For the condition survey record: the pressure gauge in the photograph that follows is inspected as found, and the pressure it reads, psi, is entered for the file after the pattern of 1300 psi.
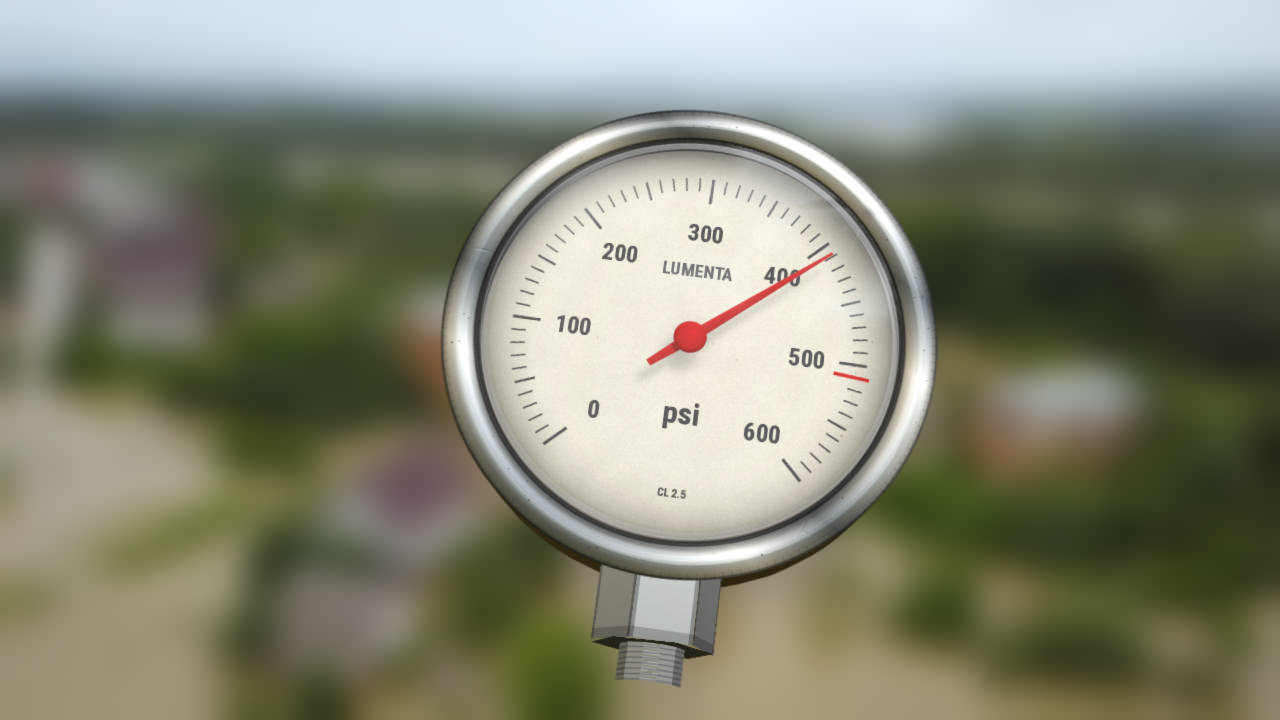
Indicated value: 410 psi
